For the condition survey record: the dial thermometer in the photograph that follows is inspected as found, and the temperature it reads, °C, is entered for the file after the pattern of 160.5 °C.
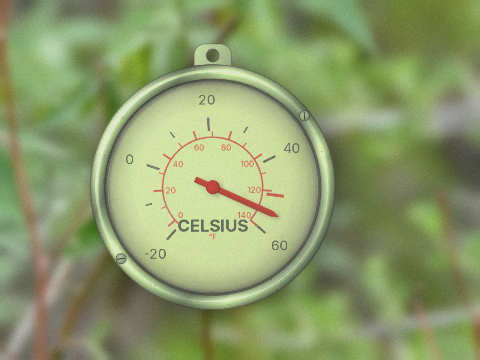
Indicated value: 55 °C
